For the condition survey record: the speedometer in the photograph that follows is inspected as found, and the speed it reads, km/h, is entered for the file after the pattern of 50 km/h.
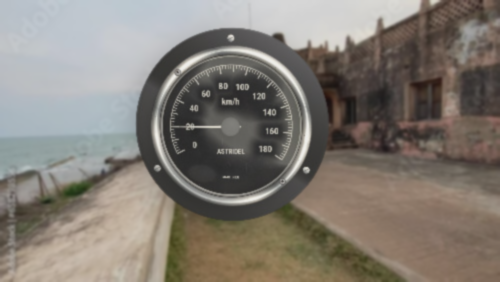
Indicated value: 20 km/h
